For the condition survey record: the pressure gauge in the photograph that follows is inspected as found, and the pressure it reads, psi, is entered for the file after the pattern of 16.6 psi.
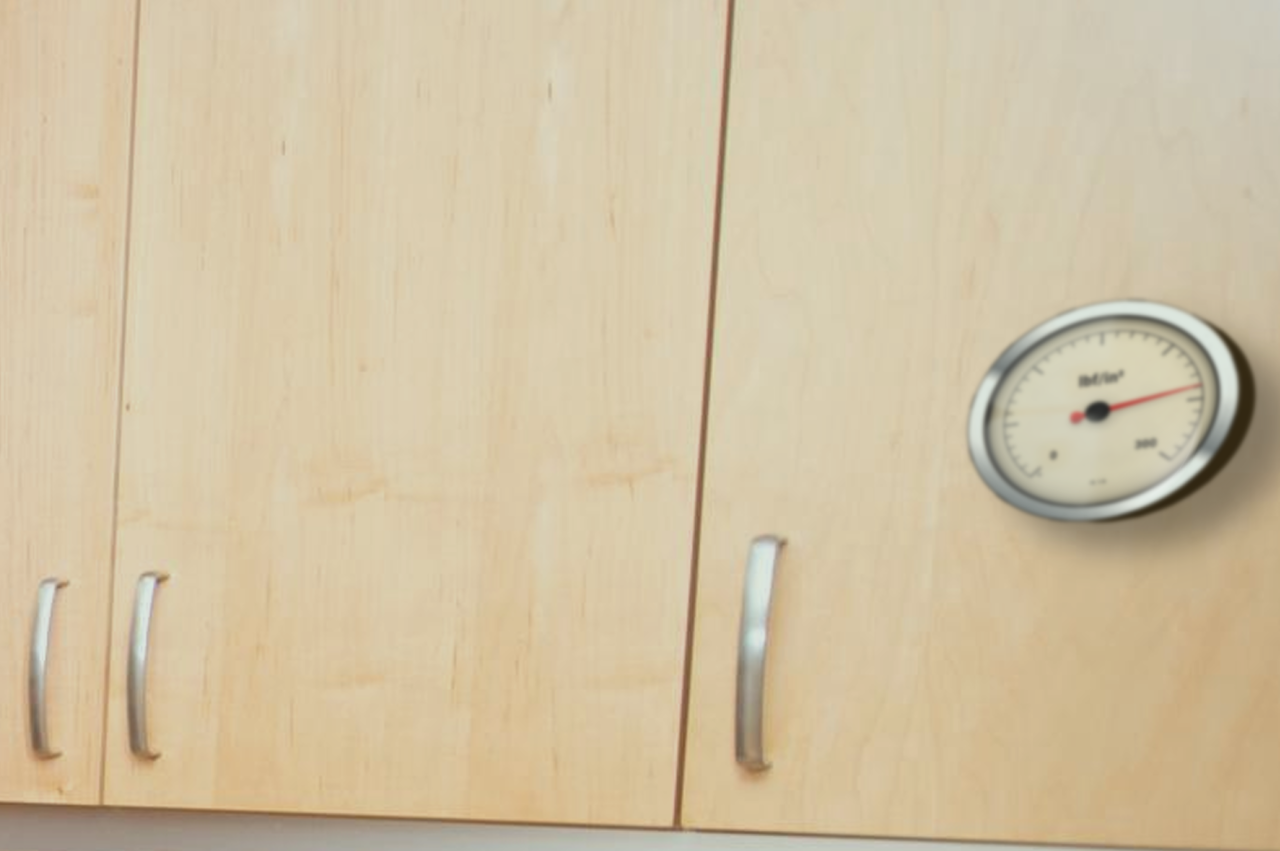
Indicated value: 240 psi
